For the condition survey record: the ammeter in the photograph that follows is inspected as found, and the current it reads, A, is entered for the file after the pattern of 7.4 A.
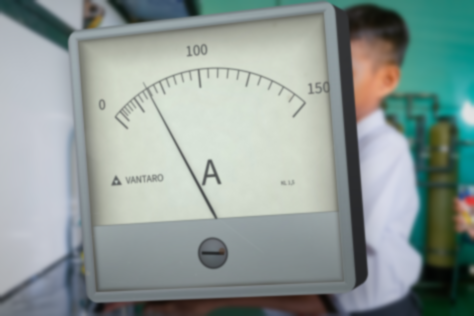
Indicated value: 65 A
